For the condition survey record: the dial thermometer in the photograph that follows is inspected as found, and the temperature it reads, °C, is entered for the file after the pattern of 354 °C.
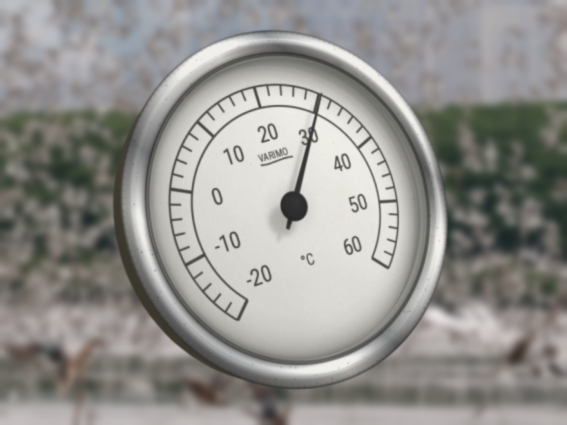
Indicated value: 30 °C
